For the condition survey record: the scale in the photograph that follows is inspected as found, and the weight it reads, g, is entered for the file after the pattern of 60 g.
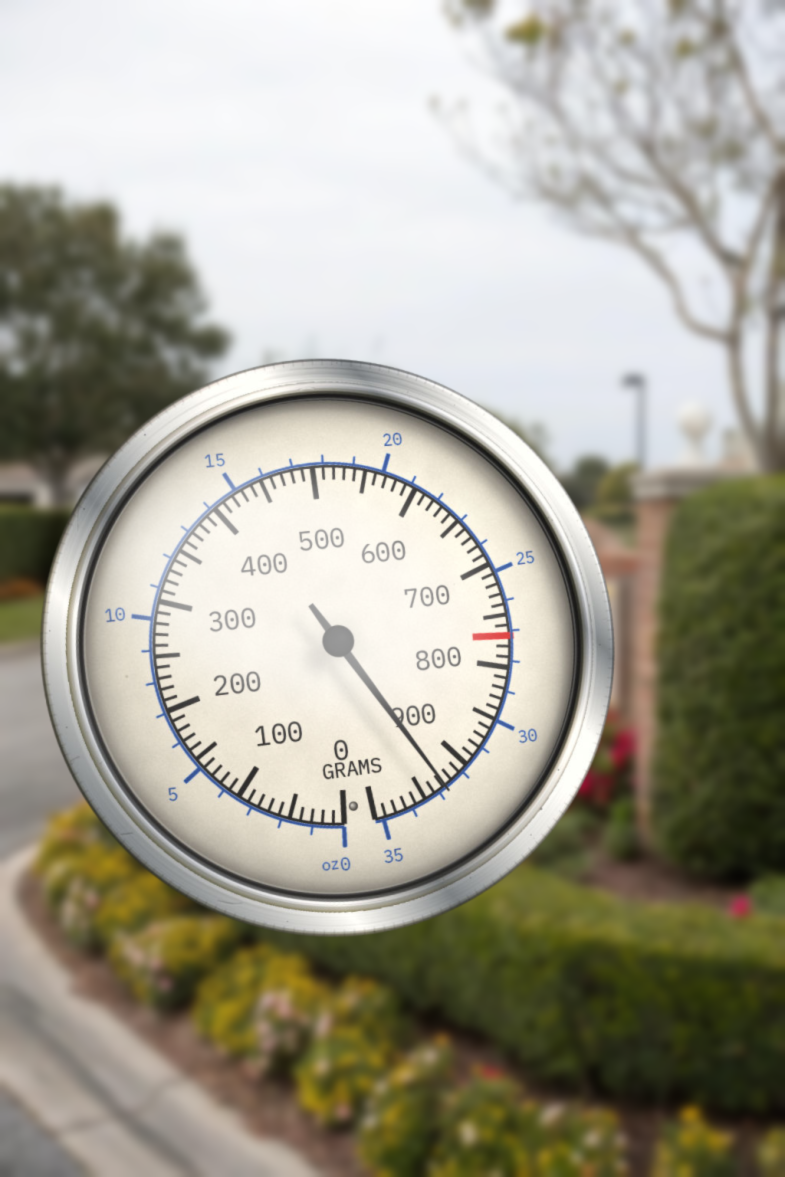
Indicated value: 930 g
